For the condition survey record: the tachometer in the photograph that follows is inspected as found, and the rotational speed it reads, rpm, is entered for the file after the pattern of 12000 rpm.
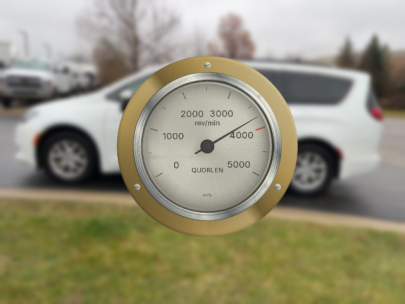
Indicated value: 3750 rpm
